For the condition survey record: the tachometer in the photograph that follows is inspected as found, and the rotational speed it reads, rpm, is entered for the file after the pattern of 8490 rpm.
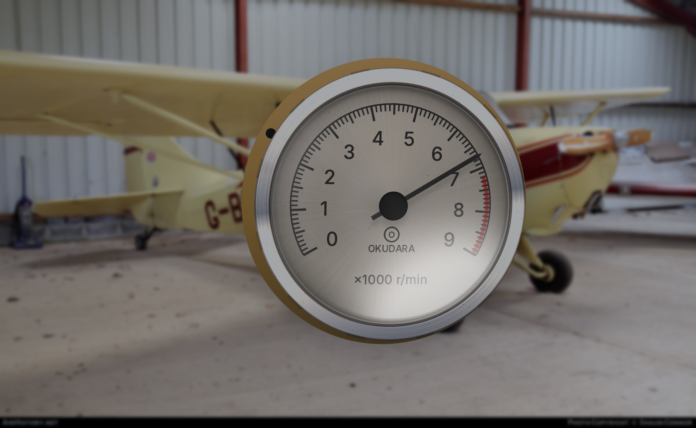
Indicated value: 6700 rpm
